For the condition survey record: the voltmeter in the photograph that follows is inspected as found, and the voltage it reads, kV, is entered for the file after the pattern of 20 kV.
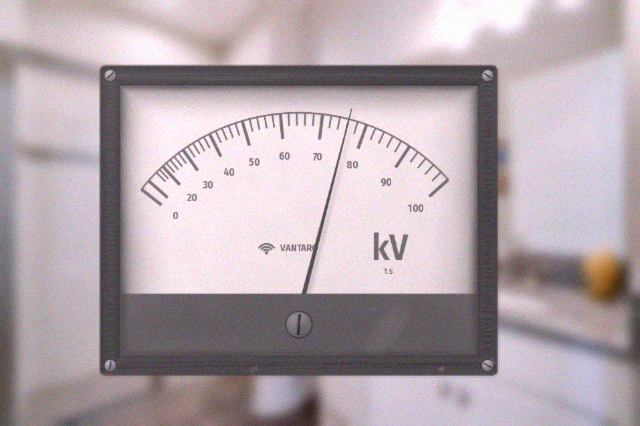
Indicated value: 76 kV
